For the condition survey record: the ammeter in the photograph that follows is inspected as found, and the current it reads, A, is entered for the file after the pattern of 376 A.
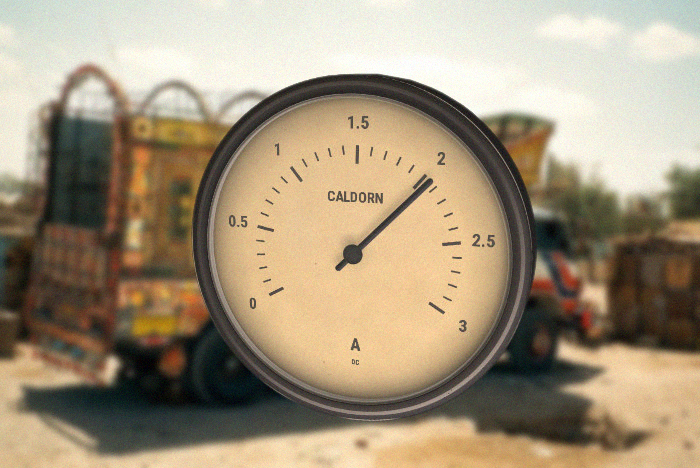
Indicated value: 2.05 A
